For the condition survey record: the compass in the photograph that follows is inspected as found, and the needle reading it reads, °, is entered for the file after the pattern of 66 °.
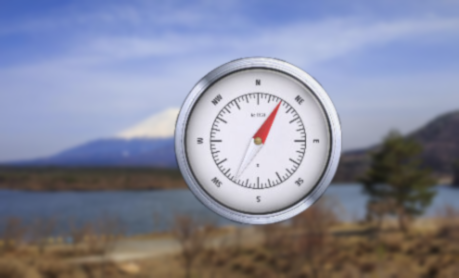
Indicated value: 30 °
